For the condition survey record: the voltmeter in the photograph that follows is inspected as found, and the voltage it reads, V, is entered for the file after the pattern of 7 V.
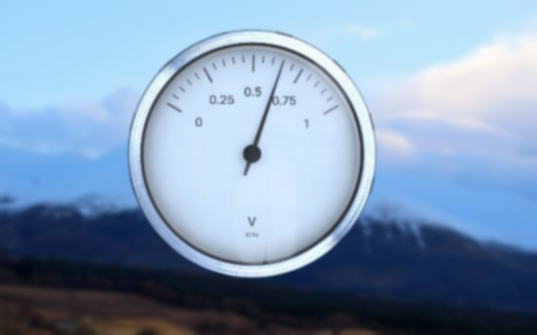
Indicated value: 0.65 V
